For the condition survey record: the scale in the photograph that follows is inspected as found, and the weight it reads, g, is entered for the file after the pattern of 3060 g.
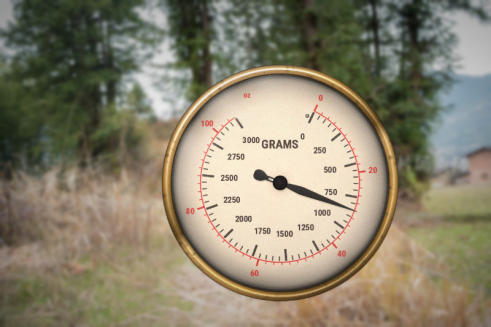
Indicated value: 850 g
